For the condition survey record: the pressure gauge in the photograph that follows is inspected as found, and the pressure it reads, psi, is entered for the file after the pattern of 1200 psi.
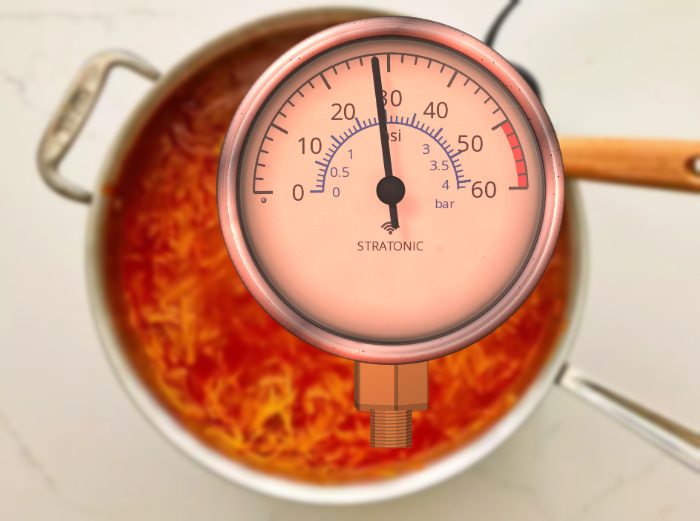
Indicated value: 28 psi
